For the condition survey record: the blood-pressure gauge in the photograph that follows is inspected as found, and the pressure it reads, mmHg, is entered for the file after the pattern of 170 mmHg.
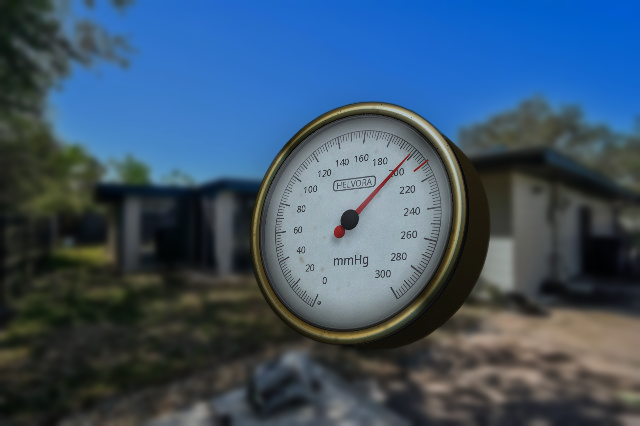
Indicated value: 200 mmHg
